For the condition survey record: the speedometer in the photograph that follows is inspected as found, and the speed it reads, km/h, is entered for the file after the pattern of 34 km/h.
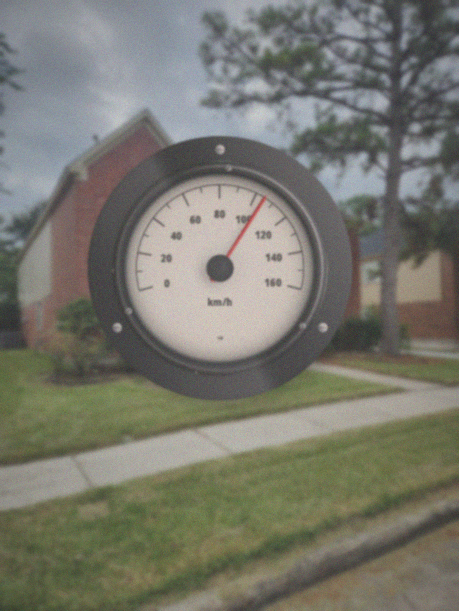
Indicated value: 105 km/h
